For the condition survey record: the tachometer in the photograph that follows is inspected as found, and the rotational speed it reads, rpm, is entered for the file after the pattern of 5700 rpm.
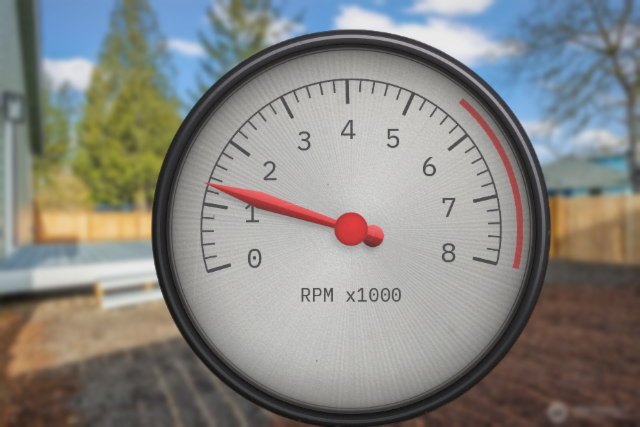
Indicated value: 1300 rpm
